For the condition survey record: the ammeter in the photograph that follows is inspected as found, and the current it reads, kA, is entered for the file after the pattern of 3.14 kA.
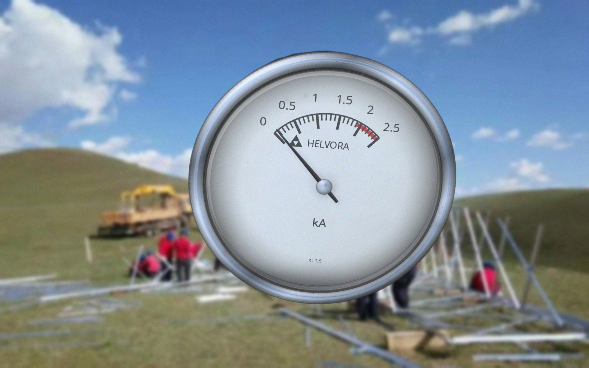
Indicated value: 0.1 kA
